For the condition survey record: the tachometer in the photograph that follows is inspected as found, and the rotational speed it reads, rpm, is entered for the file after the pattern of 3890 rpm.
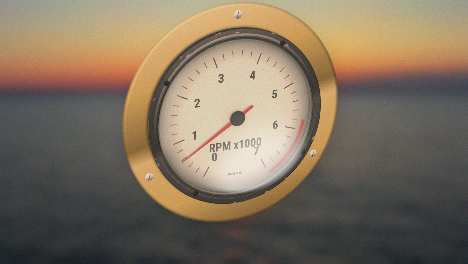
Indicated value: 600 rpm
